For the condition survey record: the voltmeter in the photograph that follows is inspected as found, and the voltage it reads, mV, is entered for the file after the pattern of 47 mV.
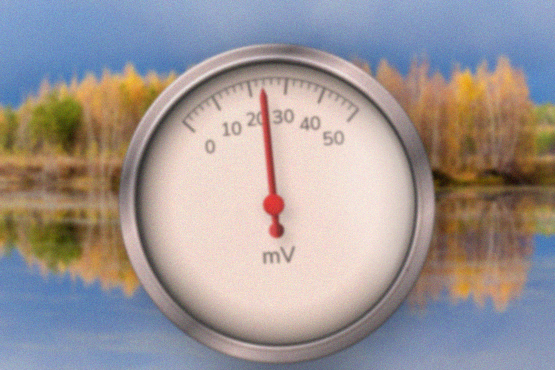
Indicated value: 24 mV
